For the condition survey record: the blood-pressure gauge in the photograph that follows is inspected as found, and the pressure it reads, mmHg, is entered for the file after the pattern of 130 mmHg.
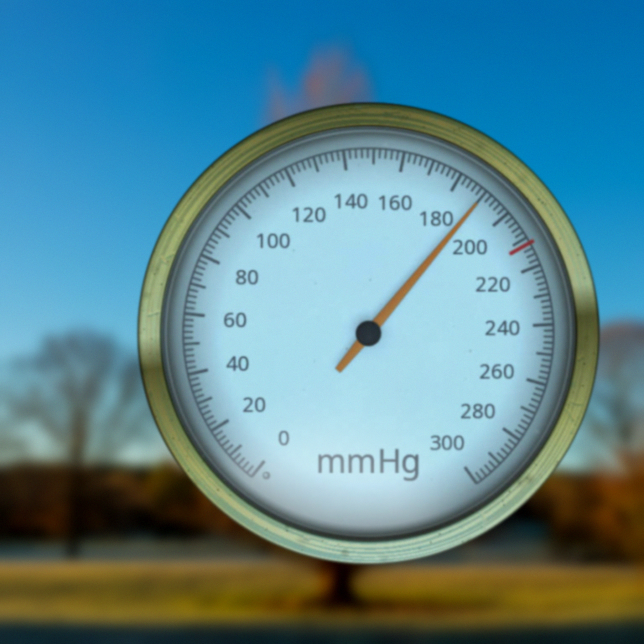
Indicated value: 190 mmHg
